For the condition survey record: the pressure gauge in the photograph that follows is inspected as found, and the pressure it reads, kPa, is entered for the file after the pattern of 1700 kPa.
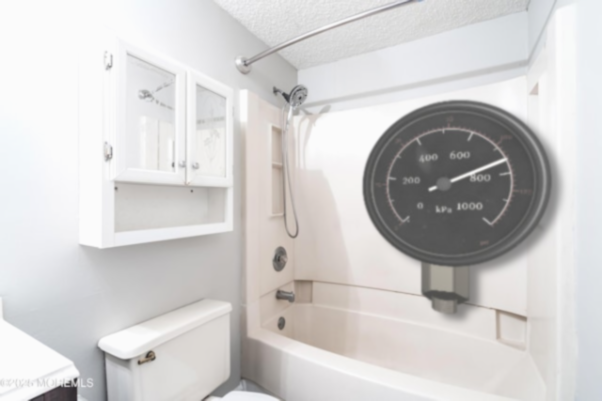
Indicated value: 750 kPa
